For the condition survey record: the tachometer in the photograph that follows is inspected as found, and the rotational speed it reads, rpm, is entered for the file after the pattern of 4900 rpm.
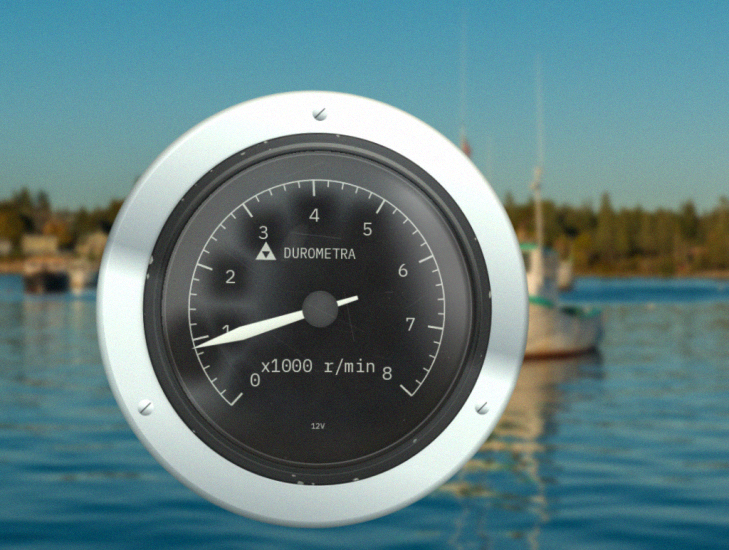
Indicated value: 900 rpm
